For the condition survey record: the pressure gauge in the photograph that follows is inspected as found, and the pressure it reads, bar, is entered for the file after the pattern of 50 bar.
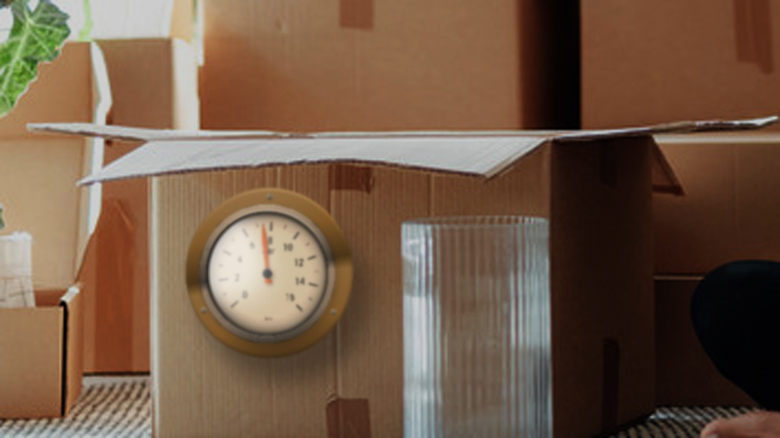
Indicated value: 7.5 bar
